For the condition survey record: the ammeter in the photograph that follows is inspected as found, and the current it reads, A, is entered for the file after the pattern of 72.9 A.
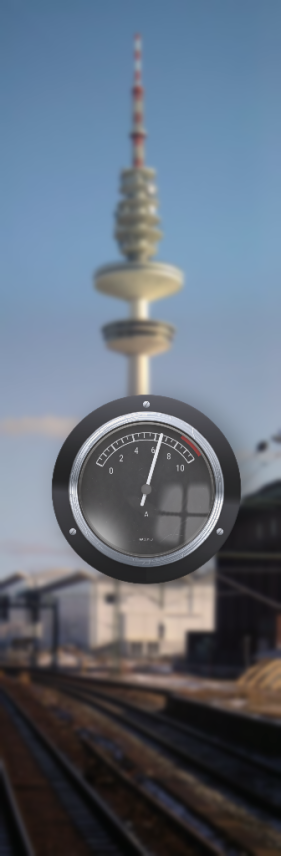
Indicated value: 6.5 A
